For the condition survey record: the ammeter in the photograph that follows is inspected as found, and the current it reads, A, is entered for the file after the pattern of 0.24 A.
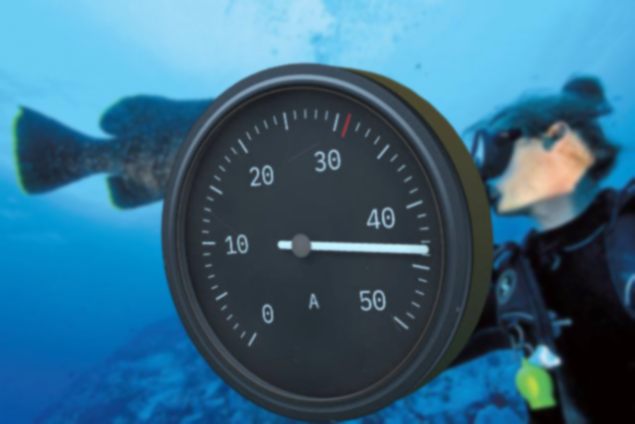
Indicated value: 43.5 A
